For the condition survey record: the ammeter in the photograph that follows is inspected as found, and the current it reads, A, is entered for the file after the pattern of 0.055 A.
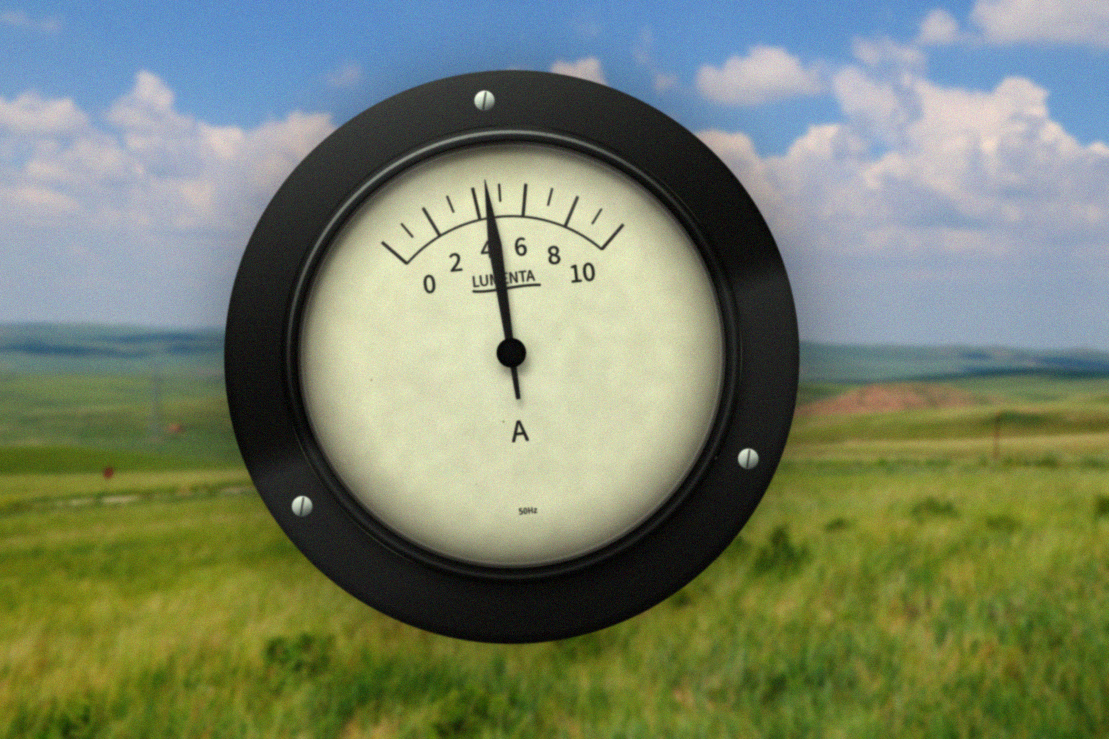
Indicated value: 4.5 A
